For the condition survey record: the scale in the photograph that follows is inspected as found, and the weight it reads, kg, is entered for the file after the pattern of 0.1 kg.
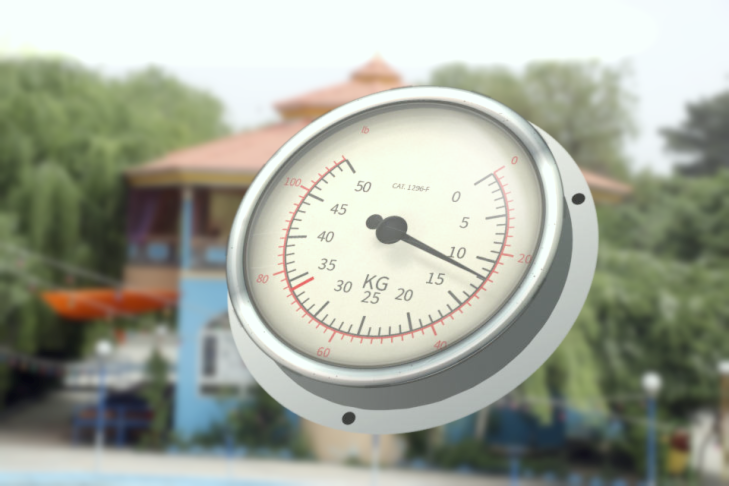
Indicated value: 12 kg
